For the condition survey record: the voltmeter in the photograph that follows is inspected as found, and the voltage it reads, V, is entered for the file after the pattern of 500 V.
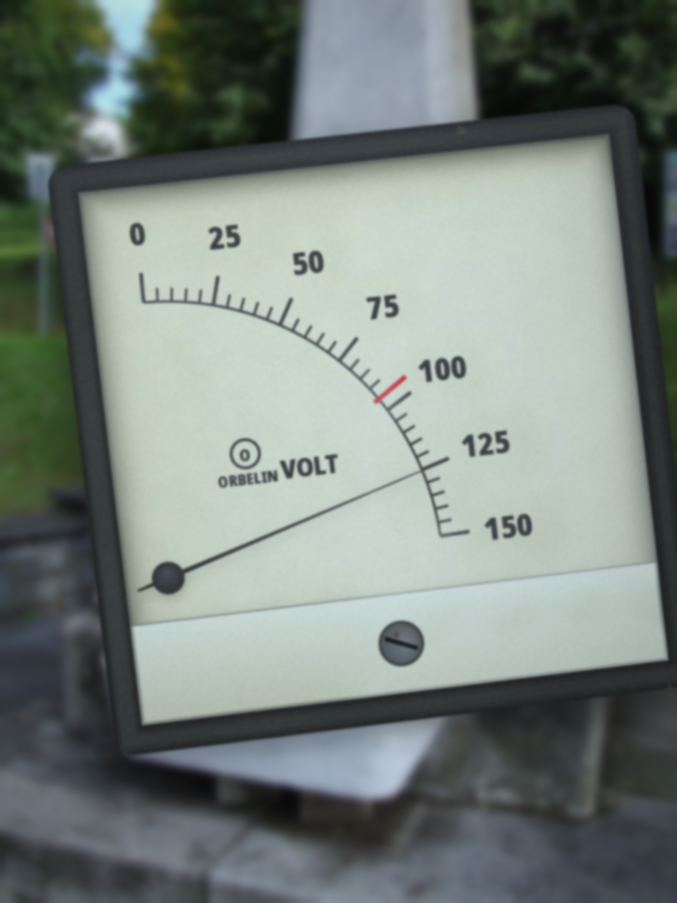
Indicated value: 125 V
